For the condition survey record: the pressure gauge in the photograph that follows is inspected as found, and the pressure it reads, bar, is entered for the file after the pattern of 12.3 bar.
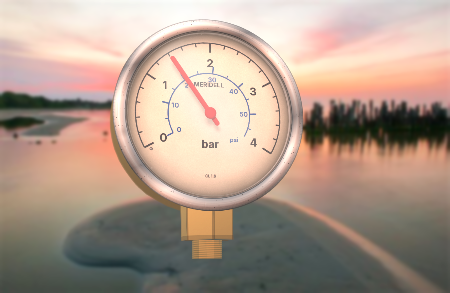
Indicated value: 1.4 bar
